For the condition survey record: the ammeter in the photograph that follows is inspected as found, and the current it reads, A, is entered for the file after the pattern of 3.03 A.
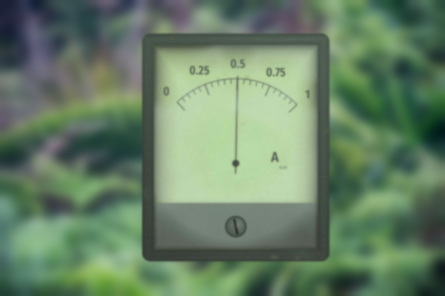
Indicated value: 0.5 A
